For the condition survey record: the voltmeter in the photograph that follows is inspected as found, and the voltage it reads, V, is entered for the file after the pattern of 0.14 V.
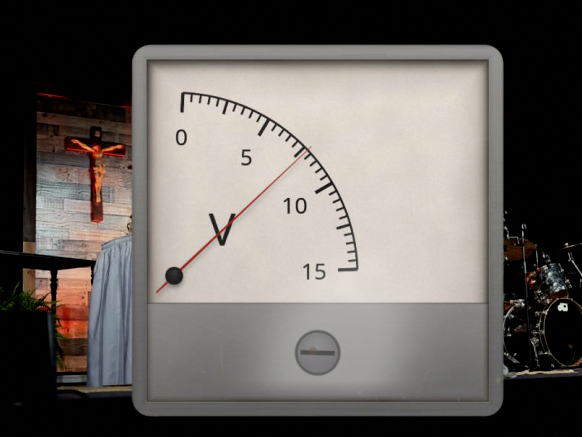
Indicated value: 7.75 V
